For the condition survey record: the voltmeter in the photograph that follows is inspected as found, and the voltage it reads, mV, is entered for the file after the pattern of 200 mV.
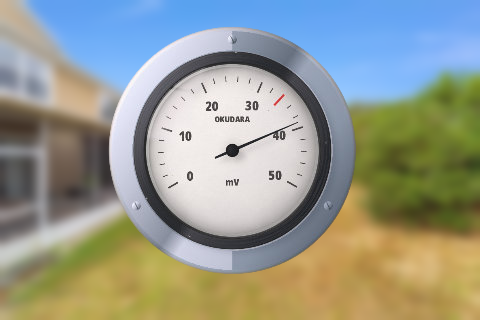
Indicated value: 39 mV
